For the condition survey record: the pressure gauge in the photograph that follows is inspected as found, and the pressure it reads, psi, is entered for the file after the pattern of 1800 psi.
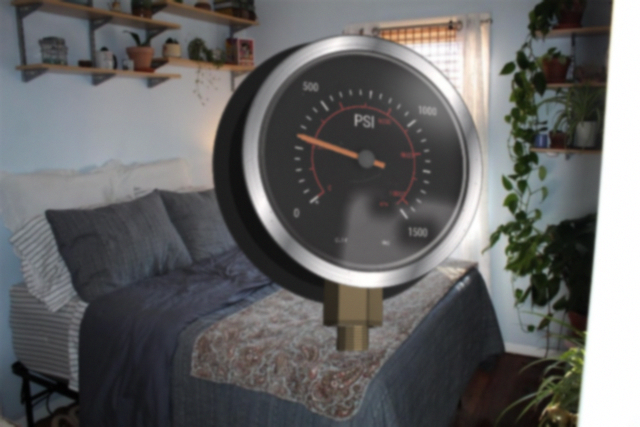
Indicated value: 300 psi
